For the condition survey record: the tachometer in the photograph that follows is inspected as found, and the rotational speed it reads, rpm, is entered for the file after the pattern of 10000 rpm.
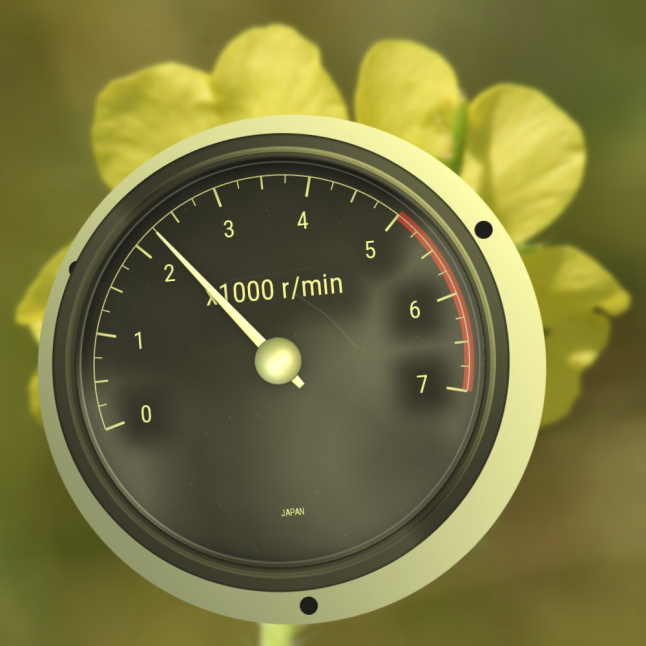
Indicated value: 2250 rpm
